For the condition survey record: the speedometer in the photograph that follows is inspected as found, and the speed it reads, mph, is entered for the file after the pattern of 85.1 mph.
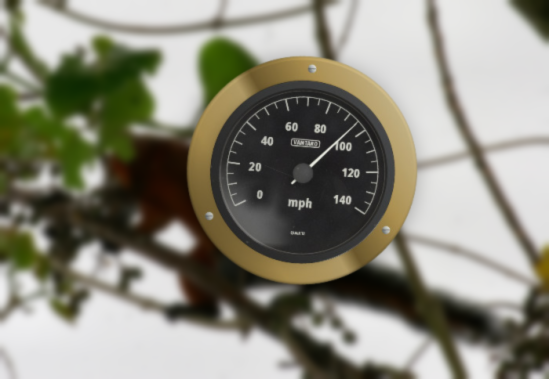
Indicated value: 95 mph
